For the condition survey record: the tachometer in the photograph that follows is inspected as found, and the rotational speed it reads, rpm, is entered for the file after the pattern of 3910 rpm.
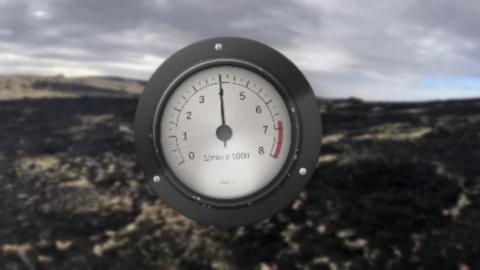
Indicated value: 4000 rpm
